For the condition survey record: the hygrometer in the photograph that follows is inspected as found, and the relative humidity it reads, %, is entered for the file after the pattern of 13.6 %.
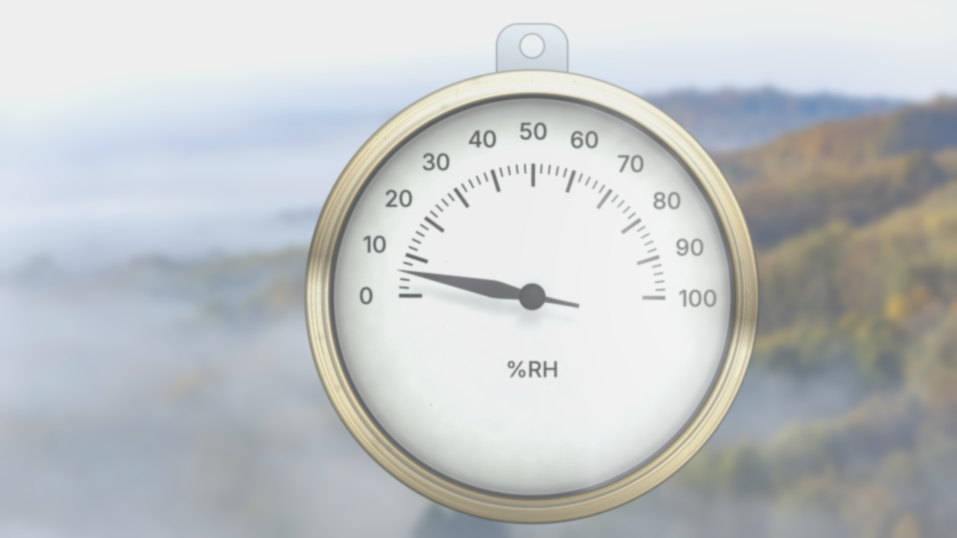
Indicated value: 6 %
